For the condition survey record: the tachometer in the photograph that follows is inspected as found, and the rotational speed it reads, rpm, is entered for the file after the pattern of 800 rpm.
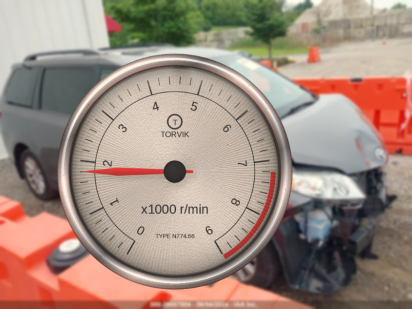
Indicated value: 1800 rpm
